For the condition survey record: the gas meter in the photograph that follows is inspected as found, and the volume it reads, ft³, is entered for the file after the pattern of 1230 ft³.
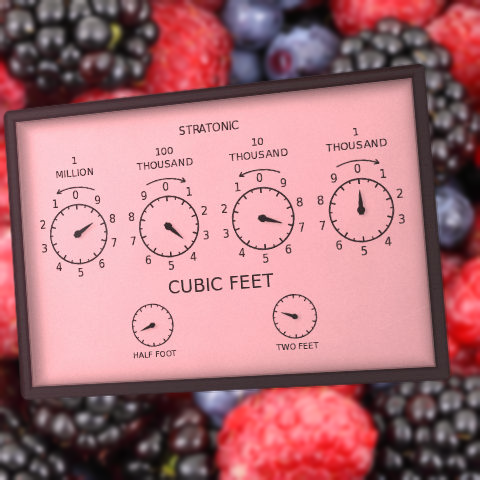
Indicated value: 837000 ft³
